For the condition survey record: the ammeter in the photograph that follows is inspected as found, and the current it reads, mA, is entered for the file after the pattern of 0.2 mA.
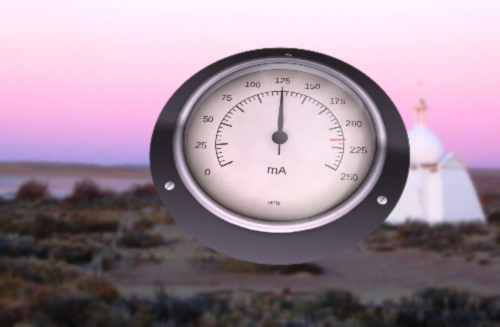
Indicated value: 125 mA
